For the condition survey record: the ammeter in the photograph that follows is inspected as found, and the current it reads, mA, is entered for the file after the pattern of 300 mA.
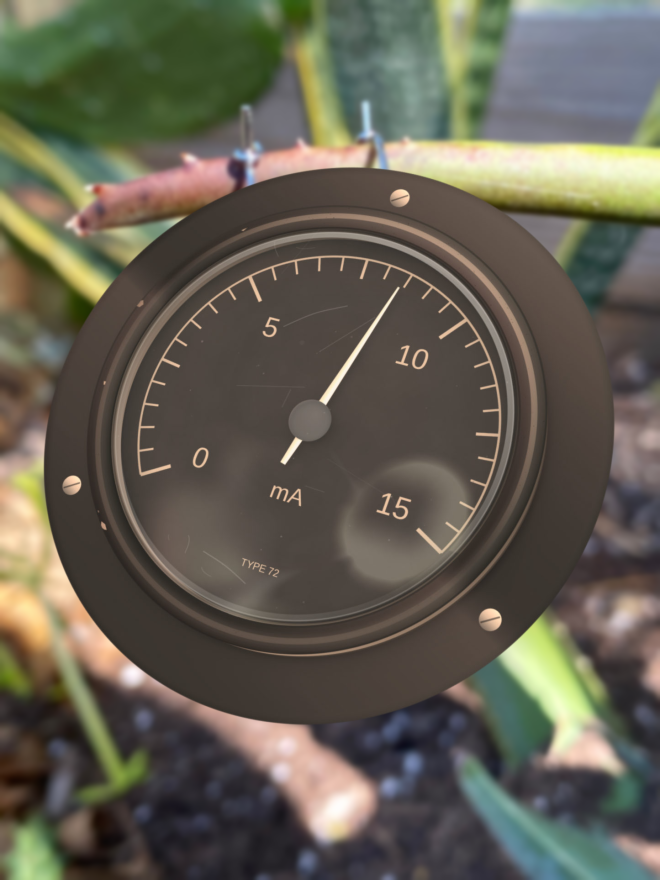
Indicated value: 8.5 mA
